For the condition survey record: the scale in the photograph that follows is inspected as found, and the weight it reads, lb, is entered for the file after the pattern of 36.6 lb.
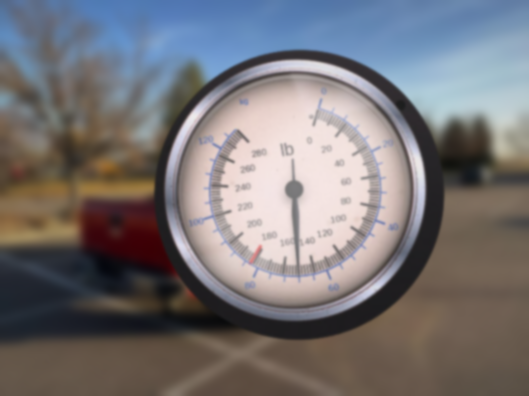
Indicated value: 150 lb
